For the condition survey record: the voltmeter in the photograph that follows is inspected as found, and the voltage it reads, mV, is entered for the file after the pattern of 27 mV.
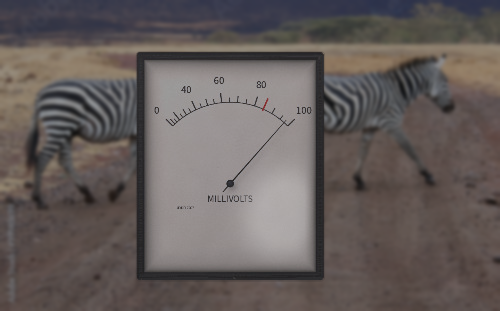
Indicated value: 97.5 mV
